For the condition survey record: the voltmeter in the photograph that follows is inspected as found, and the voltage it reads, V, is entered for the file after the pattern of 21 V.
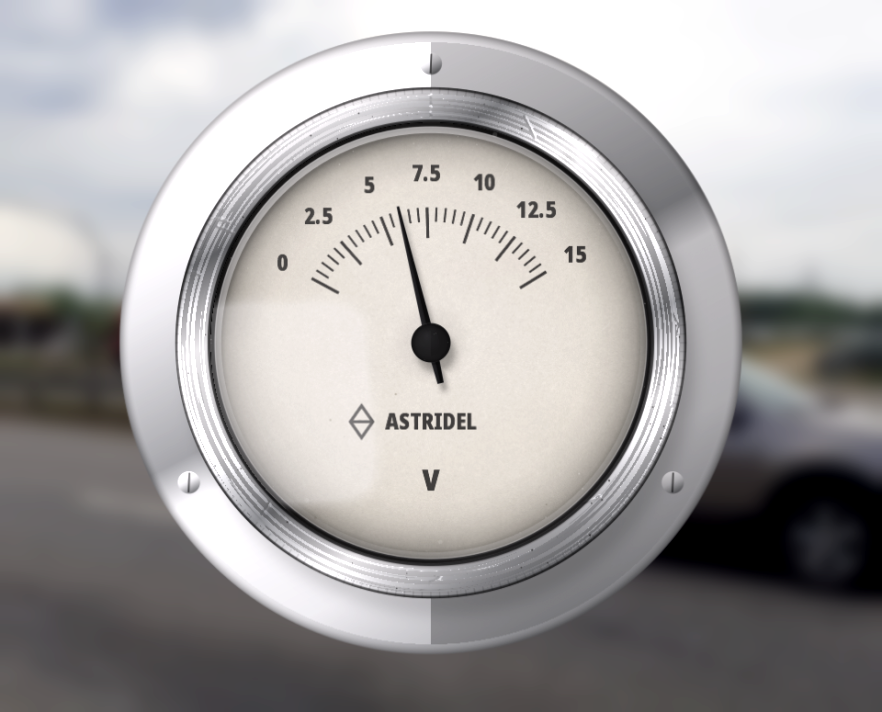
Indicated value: 6 V
